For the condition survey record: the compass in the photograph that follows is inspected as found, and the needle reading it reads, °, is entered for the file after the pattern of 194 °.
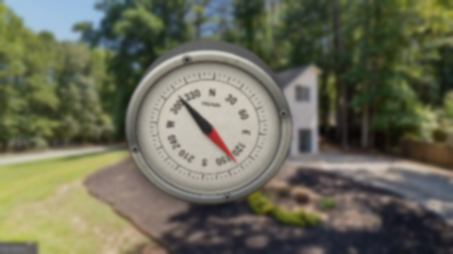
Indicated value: 135 °
